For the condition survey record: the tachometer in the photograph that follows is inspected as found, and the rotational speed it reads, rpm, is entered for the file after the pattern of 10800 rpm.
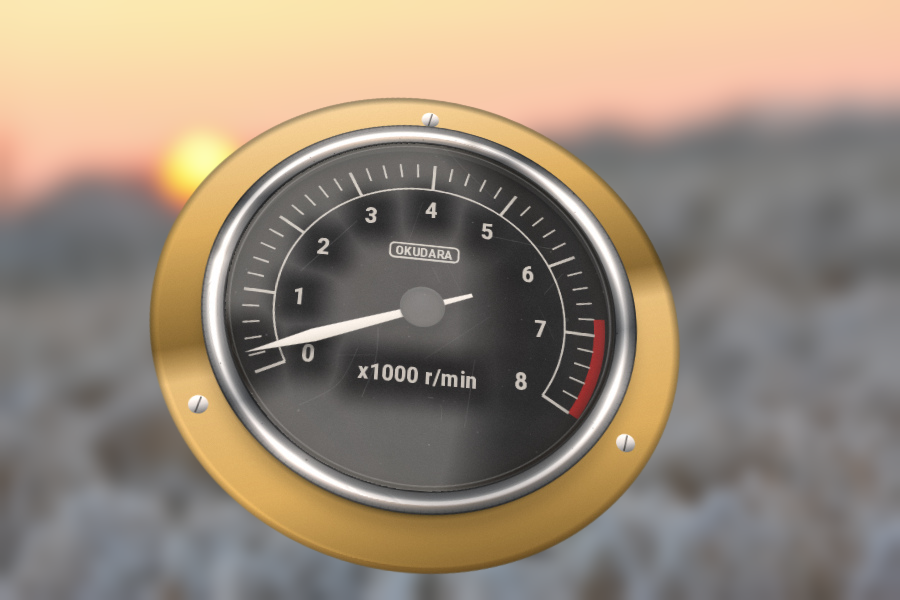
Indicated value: 200 rpm
